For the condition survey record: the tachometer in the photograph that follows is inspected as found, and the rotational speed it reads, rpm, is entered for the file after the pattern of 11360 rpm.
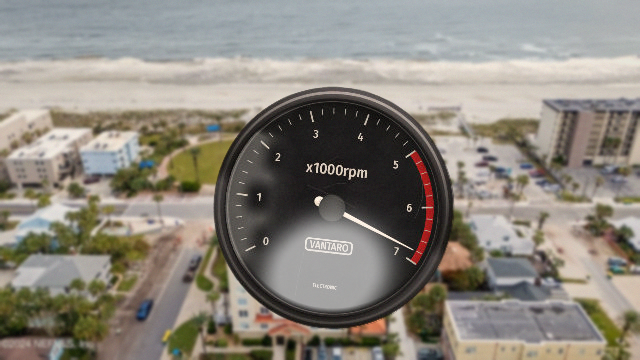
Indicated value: 6800 rpm
